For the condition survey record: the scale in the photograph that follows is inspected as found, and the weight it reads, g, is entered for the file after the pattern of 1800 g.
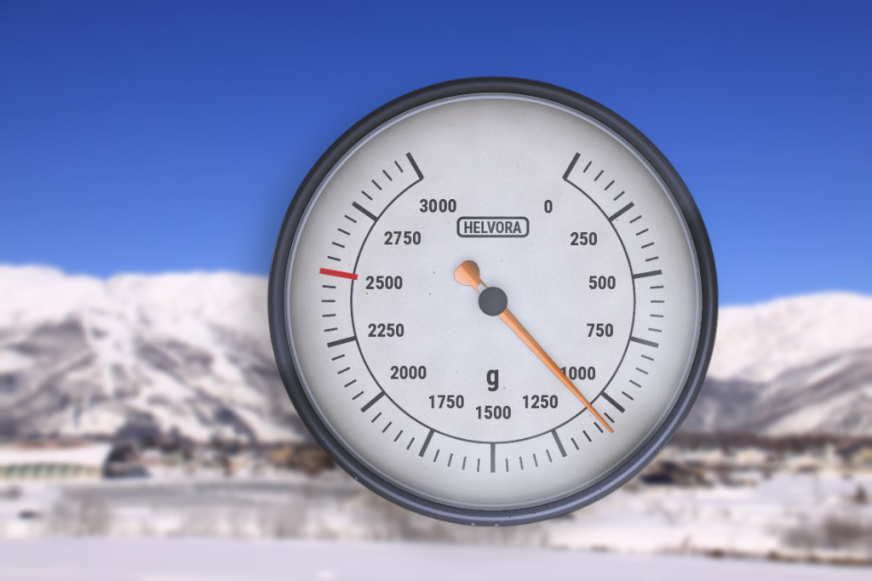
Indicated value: 1075 g
